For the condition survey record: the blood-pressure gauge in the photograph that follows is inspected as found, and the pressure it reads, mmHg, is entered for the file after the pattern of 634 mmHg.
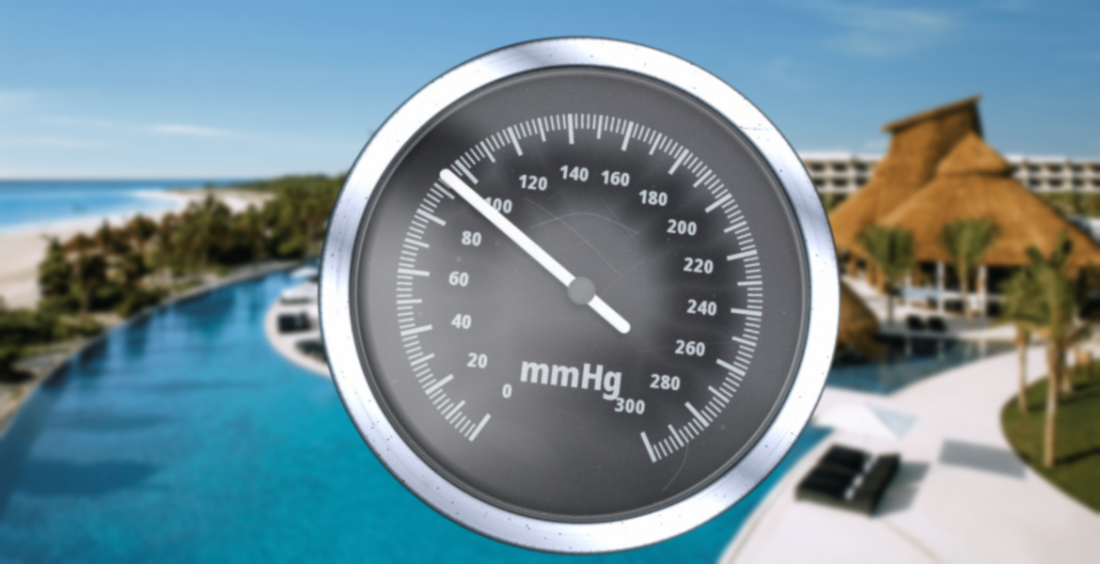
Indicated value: 94 mmHg
